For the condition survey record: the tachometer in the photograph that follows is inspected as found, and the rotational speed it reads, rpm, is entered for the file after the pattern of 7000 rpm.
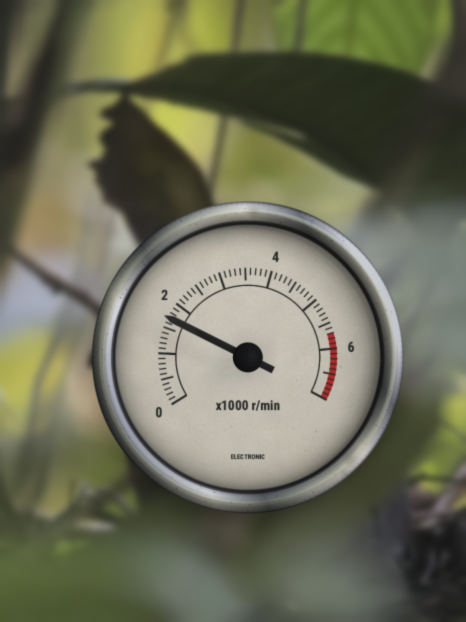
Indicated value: 1700 rpm
